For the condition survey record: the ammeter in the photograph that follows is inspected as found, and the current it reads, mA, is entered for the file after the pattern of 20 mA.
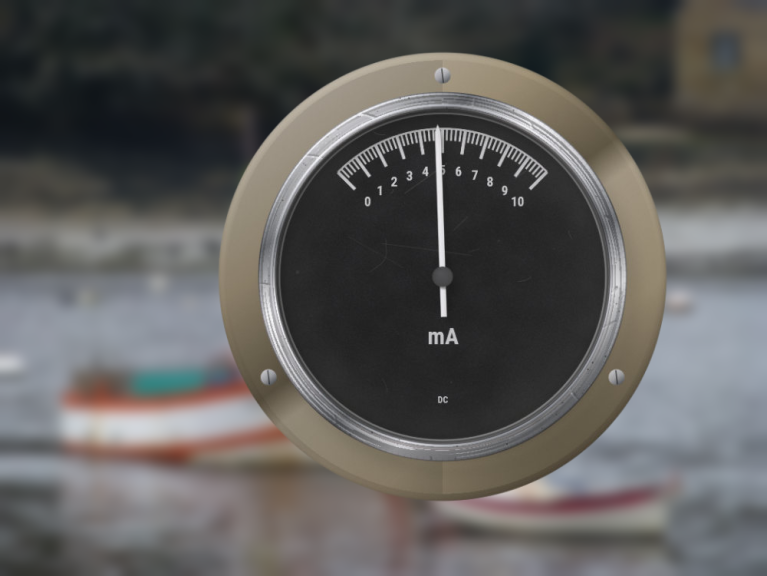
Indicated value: 4.8 mA
